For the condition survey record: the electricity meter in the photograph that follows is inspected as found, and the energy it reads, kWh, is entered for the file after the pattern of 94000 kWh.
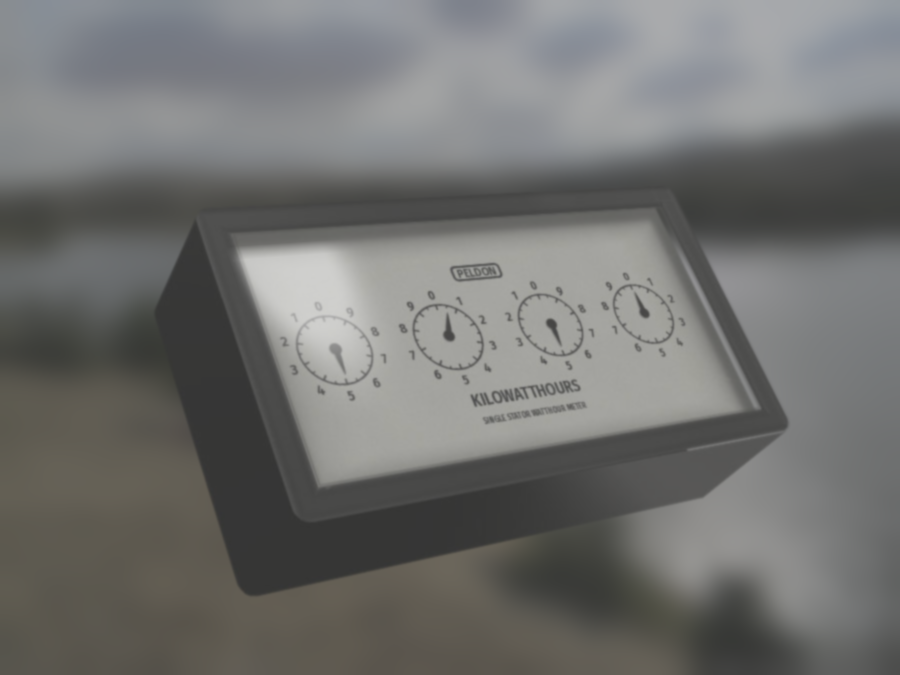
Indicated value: 5050 kWh
